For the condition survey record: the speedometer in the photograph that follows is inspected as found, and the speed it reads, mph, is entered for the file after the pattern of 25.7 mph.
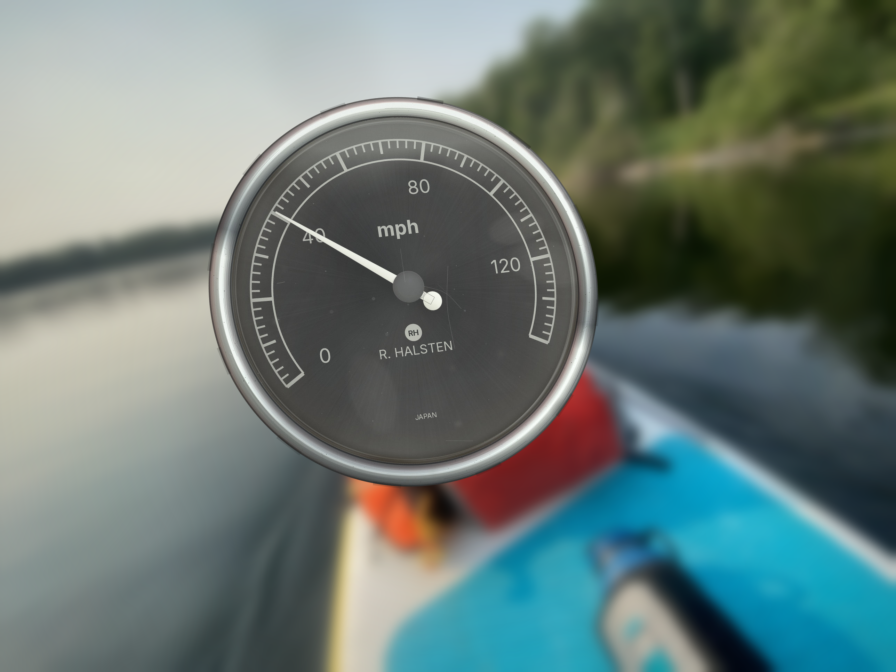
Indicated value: 40 mph
